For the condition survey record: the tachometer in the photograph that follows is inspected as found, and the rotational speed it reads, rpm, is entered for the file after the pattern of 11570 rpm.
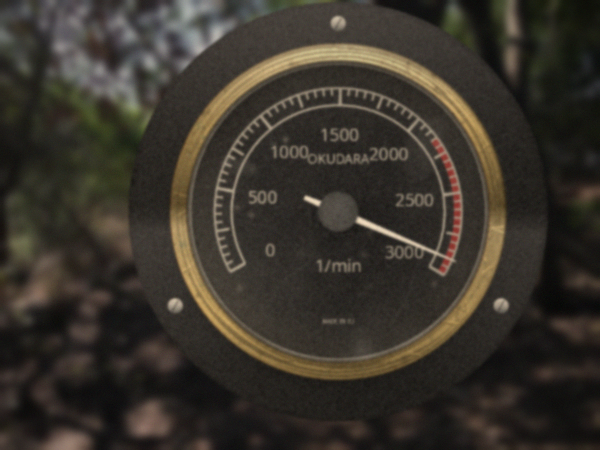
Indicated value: 2900 rpm
